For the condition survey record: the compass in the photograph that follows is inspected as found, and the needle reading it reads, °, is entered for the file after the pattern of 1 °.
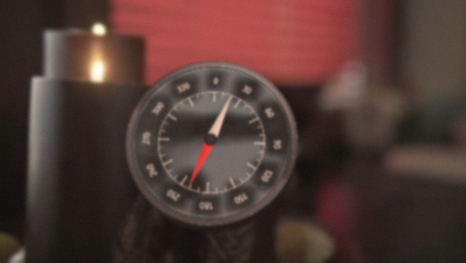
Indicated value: 200 °
